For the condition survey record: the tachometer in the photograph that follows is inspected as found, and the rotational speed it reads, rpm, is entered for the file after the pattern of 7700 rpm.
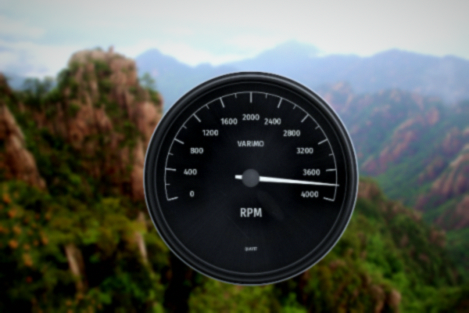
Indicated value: 3800 rpm
